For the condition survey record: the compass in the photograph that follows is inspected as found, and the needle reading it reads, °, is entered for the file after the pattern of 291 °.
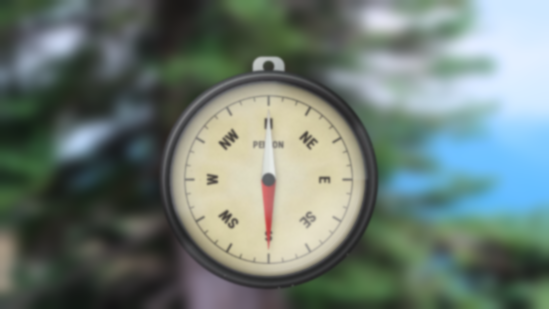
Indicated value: 180 °
